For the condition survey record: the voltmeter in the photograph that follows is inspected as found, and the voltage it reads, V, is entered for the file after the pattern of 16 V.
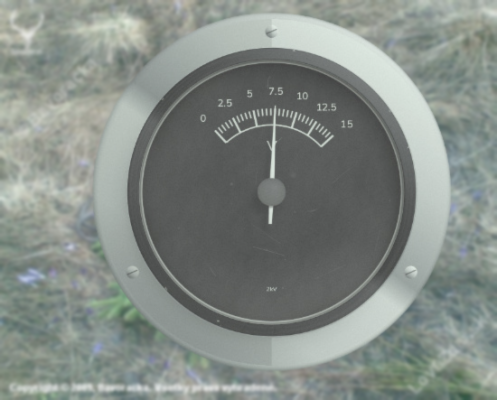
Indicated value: 7.5 V
